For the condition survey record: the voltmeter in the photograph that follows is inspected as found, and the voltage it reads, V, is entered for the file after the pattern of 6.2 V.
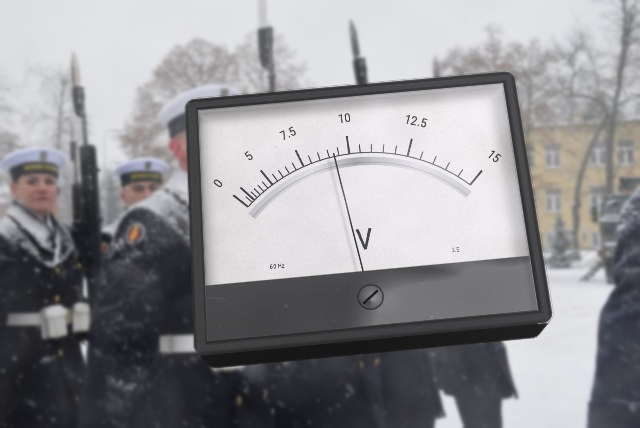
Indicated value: 9.25 V
